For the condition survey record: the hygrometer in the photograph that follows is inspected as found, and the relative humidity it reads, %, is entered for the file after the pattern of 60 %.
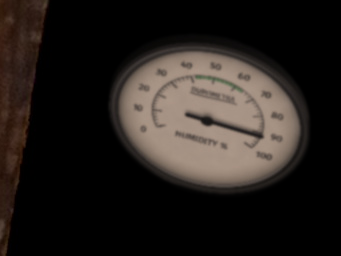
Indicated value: 90 %
